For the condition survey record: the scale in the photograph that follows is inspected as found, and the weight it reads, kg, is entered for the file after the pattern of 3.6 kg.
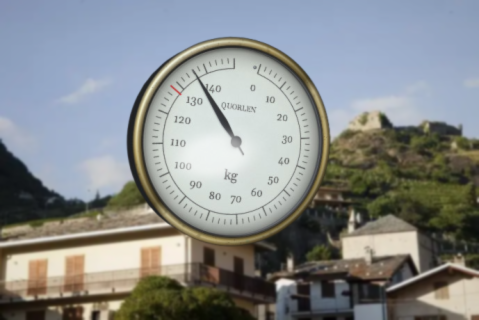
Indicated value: 136 kg
